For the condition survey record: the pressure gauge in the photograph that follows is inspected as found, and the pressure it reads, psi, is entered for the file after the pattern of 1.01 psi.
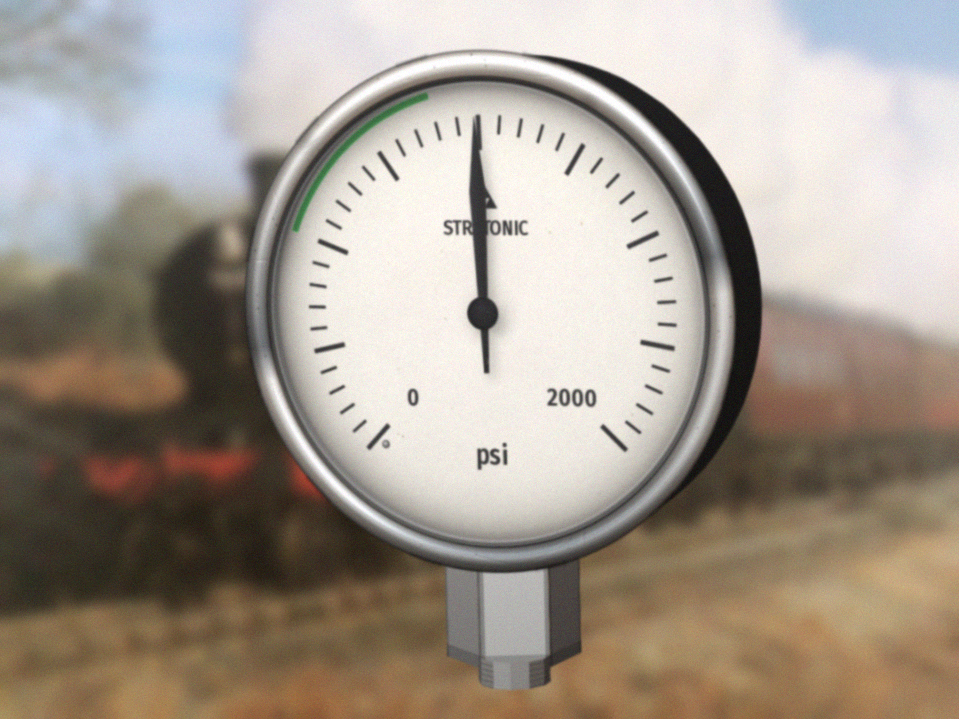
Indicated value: 1000 psi
